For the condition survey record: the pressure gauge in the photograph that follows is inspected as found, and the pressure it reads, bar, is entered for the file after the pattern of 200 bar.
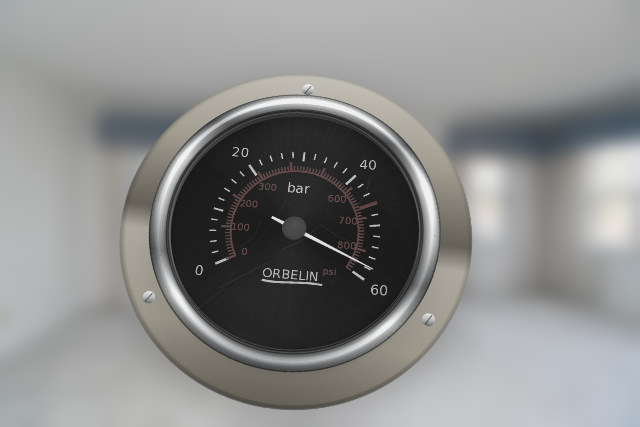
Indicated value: 58 bar
